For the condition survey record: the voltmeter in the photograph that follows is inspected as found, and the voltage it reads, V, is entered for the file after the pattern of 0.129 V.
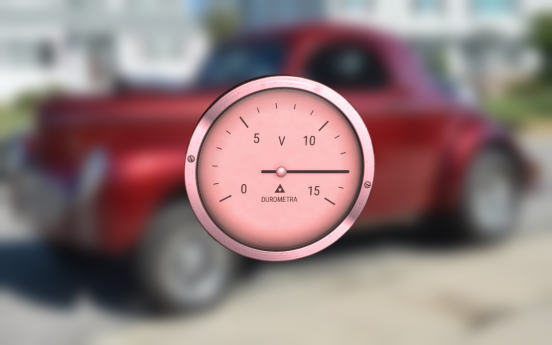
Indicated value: 13 V
